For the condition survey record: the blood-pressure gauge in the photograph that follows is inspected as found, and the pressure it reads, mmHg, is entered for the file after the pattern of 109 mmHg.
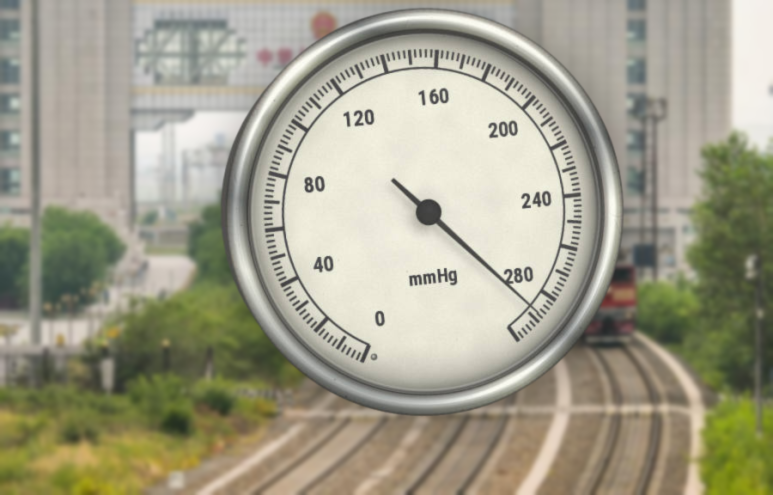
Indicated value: 288 mmHg
